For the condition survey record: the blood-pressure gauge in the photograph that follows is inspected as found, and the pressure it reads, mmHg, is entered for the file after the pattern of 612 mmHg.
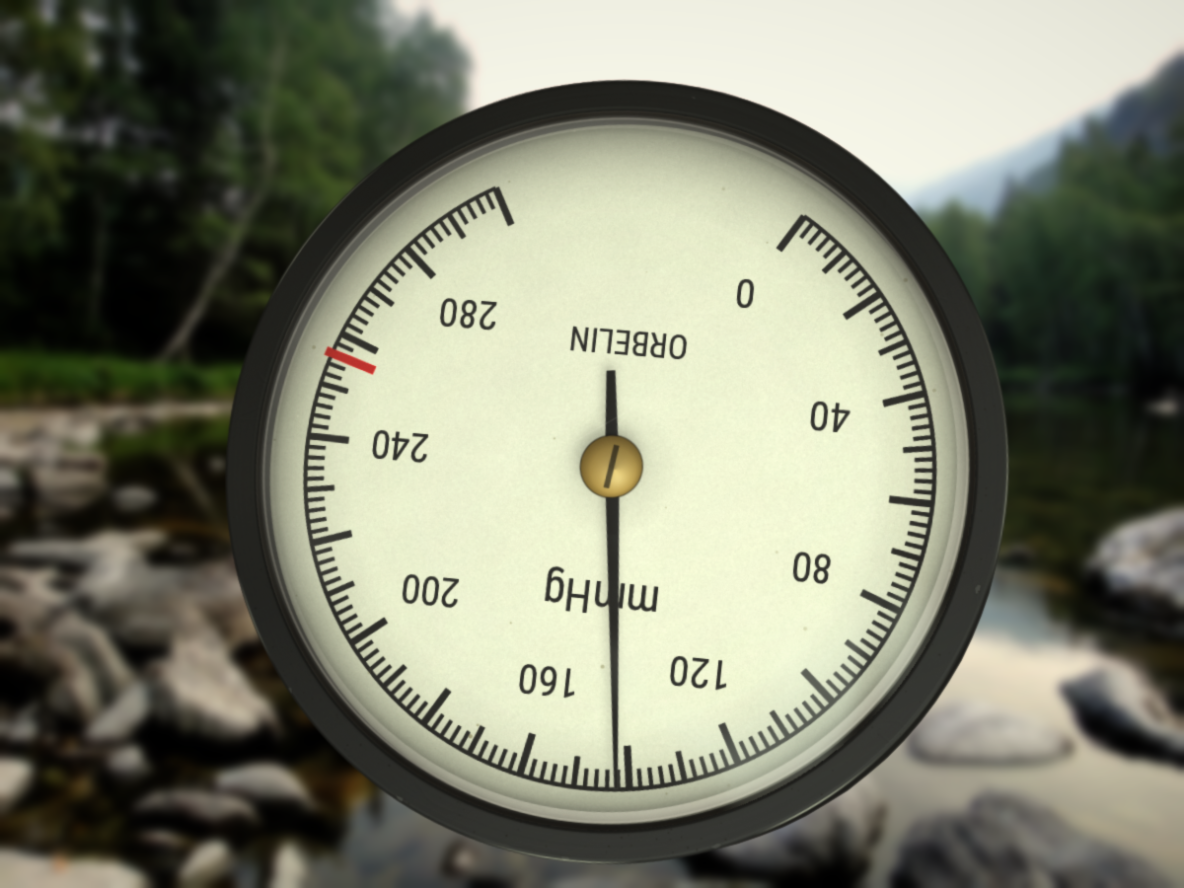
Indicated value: 142 mmHg
